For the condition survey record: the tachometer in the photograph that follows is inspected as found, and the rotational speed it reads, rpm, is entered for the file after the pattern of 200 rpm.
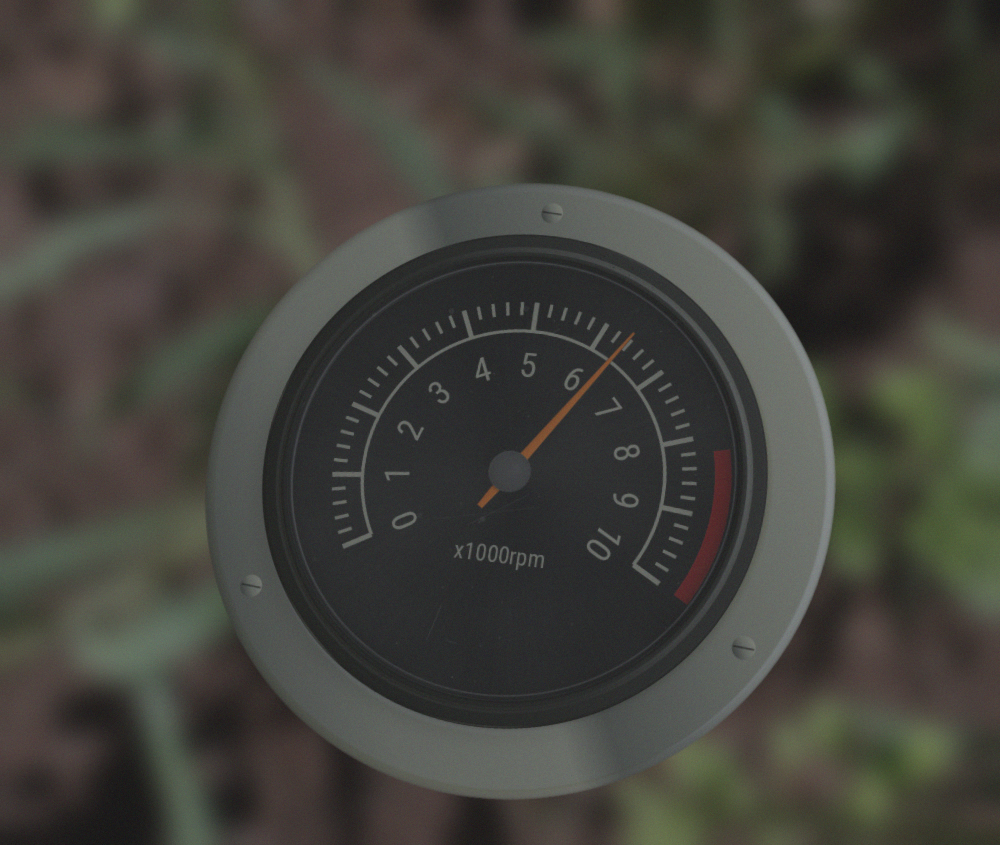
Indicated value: 6400 rpm
